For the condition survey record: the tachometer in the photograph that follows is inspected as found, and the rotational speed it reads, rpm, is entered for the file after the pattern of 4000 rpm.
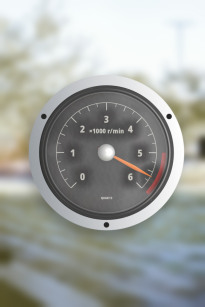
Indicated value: 5625 rpm
